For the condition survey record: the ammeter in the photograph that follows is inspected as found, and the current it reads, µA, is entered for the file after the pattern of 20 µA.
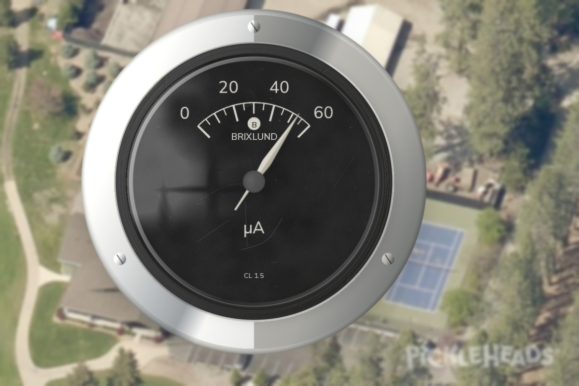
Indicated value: 52.5 µA
